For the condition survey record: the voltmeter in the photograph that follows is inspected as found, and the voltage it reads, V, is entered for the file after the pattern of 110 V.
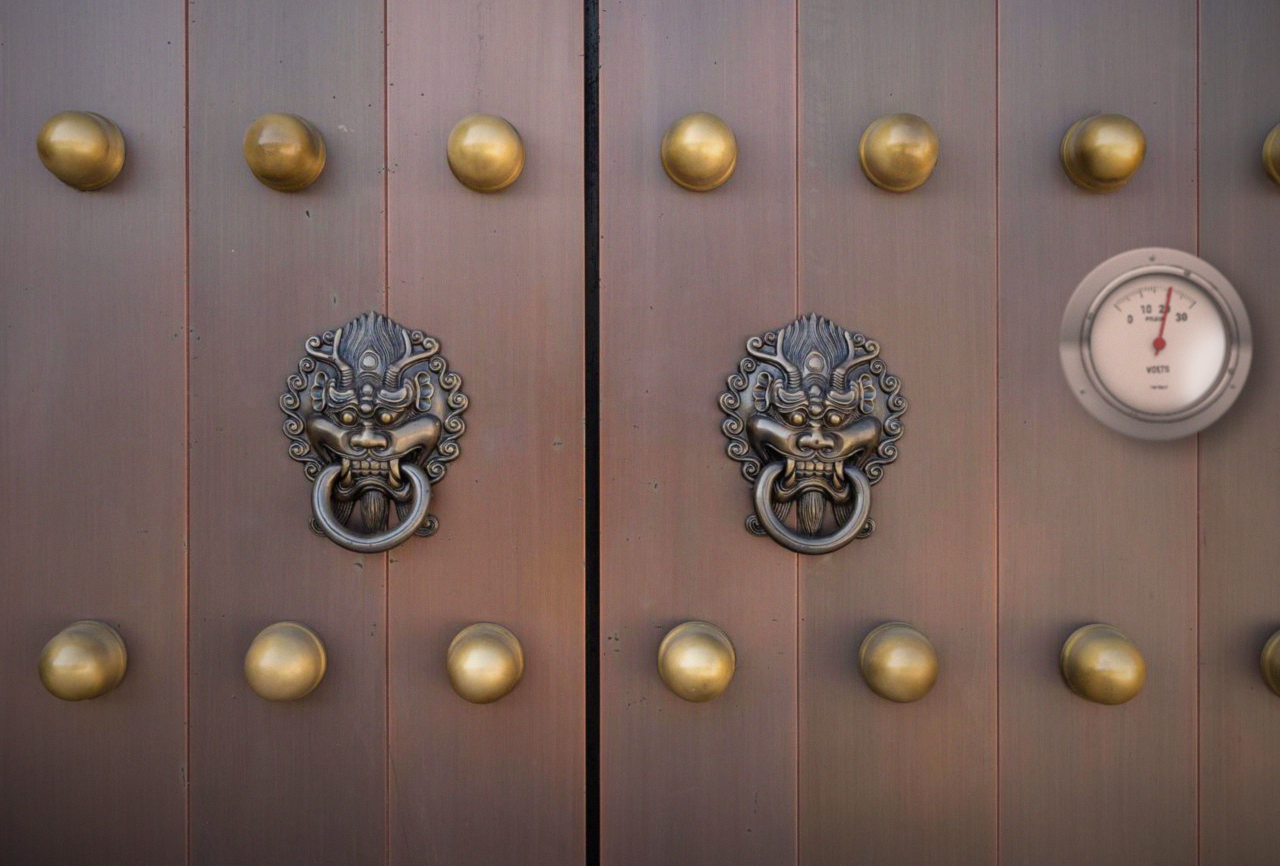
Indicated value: 20 V
